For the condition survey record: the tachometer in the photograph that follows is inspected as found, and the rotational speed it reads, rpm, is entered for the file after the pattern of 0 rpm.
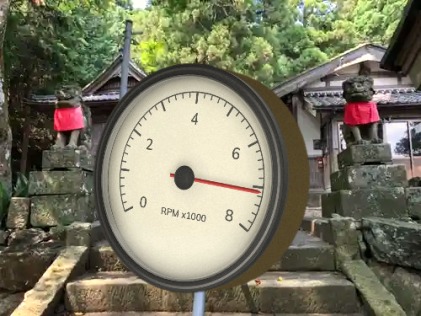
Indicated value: 7100 rpm
